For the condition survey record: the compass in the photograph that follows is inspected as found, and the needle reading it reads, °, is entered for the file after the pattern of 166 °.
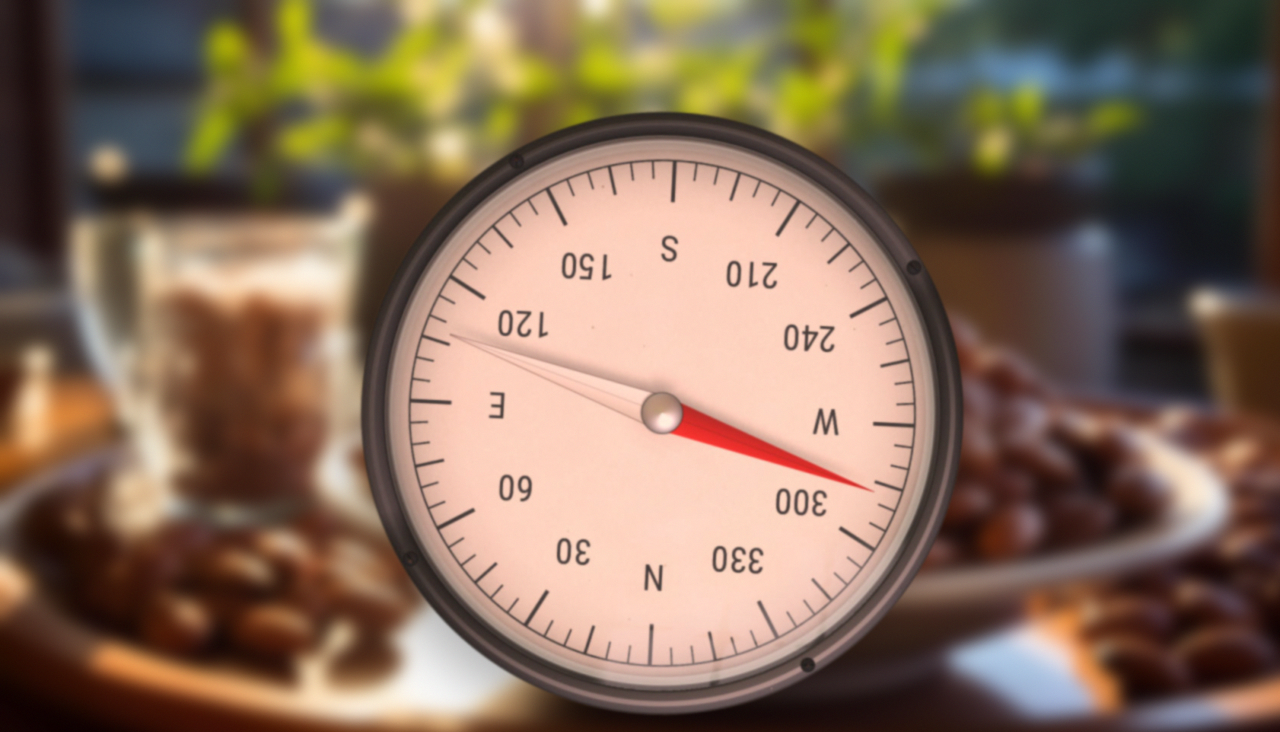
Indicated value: 287.5 °
